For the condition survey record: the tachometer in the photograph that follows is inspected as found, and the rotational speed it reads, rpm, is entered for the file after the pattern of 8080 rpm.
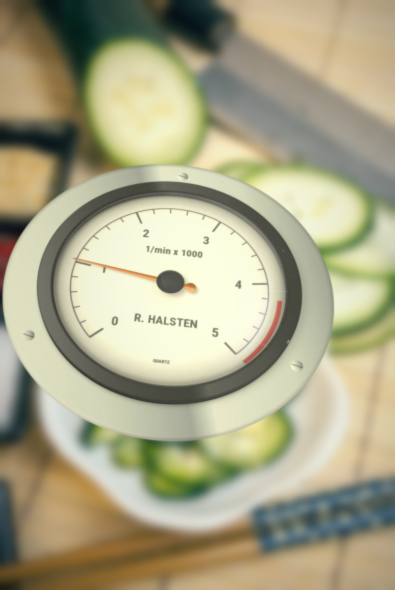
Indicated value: 1000 rpm
